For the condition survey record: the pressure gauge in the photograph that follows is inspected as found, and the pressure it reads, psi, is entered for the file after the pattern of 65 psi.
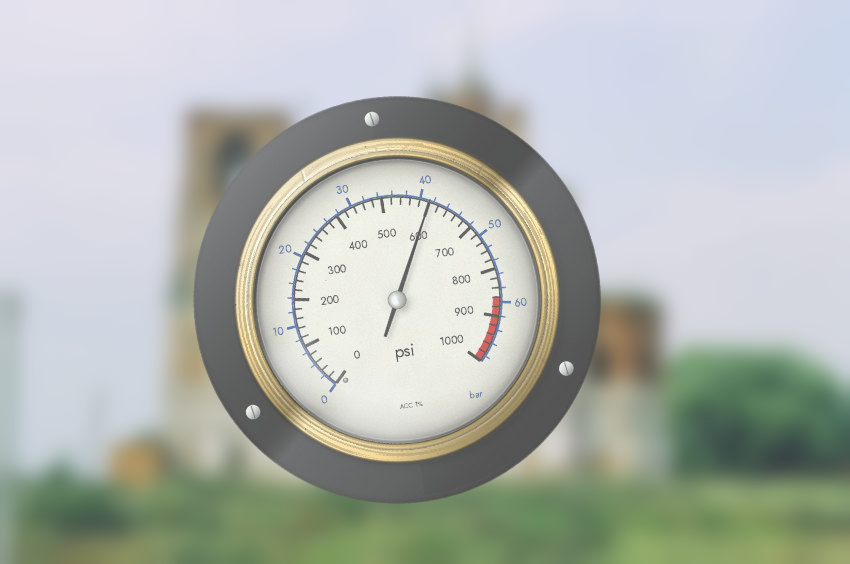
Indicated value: 600 psi
